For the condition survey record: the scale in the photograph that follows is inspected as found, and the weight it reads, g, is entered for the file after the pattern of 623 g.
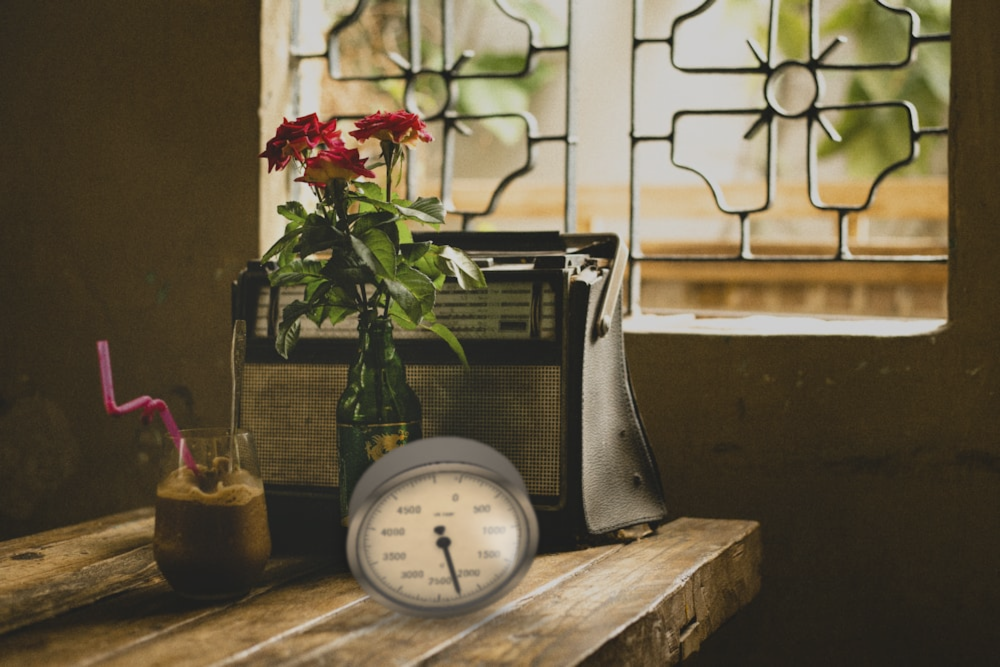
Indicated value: 2250 g
